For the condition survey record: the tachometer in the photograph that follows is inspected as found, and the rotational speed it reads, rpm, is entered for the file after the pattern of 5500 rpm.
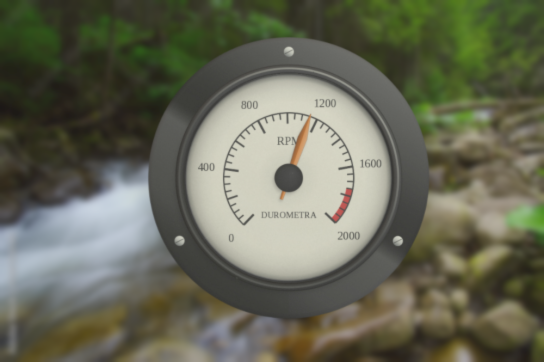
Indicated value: 1150 rpm
